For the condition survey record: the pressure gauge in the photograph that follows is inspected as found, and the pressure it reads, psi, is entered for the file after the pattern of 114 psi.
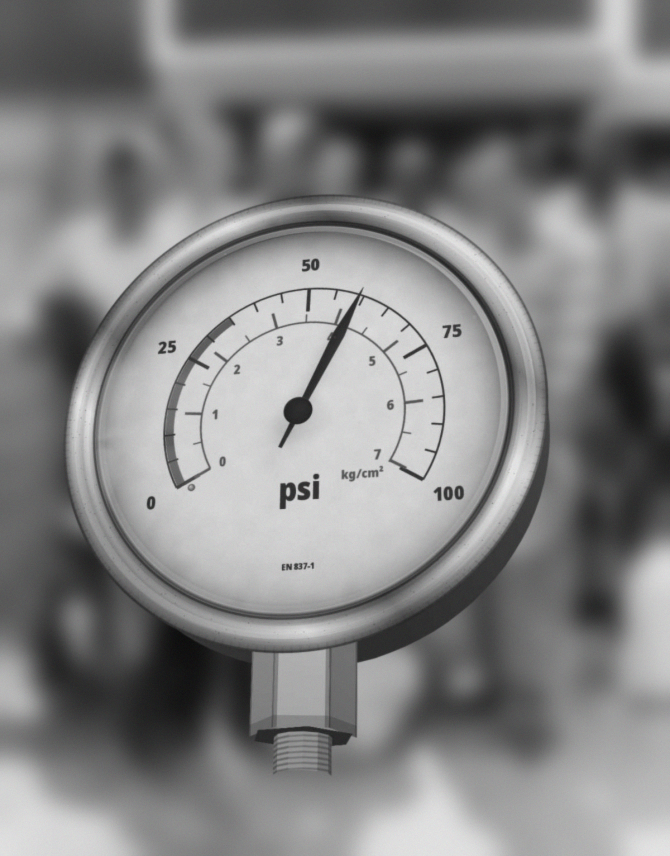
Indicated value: 60 psi
